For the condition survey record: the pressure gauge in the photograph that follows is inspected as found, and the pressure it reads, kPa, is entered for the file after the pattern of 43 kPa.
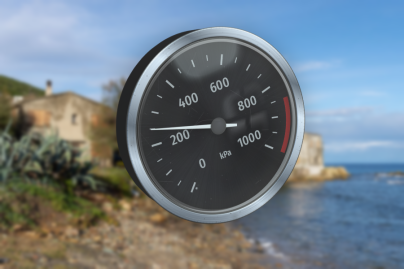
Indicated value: 250 kPa
